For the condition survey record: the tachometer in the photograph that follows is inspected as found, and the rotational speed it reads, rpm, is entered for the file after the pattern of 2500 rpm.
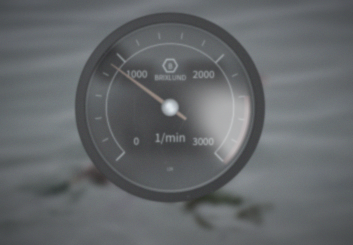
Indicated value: 900 rpm
